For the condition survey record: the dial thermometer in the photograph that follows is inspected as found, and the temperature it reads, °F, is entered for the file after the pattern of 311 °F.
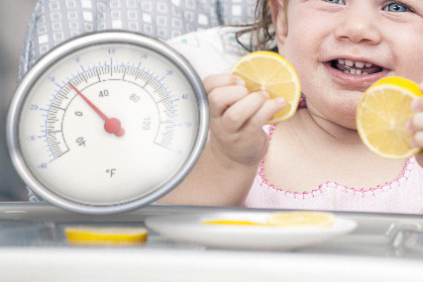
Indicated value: 20 °F
